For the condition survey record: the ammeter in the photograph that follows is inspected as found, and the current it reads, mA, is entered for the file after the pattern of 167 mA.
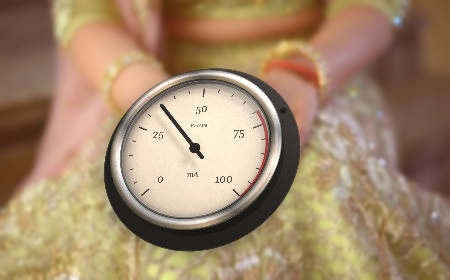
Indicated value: 35 mA
